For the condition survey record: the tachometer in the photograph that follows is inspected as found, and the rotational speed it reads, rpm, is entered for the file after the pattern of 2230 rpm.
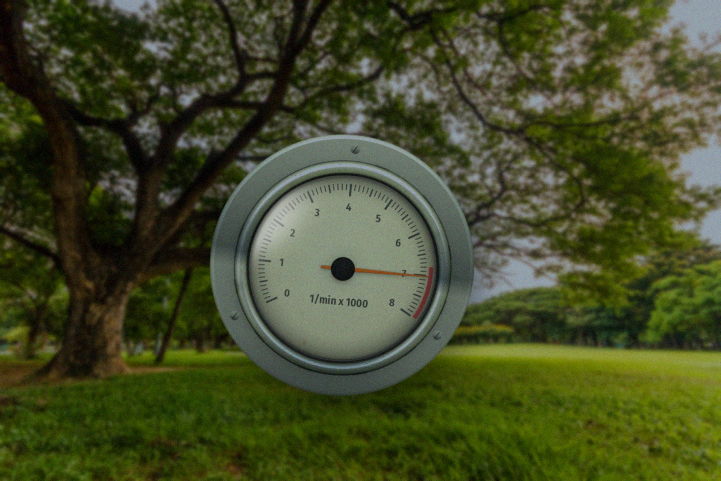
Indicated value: 7000 rpm
